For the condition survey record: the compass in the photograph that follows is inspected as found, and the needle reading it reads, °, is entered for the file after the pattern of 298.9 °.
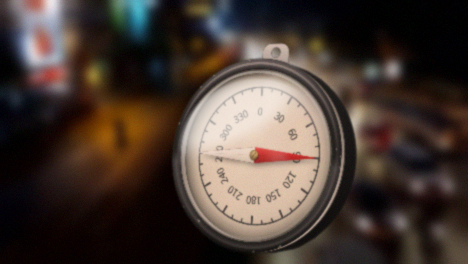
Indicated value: 90 °
